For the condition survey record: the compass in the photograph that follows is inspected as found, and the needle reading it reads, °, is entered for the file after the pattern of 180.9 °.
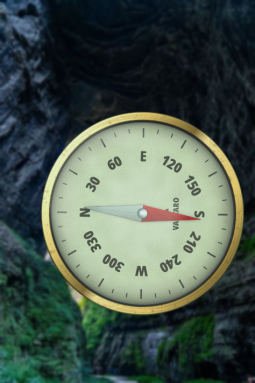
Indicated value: 185 °
